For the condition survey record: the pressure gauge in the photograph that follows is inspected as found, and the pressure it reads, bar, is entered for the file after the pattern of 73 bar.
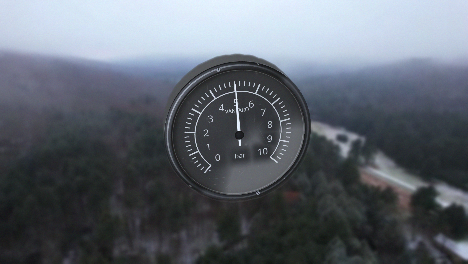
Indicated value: 5 bar
